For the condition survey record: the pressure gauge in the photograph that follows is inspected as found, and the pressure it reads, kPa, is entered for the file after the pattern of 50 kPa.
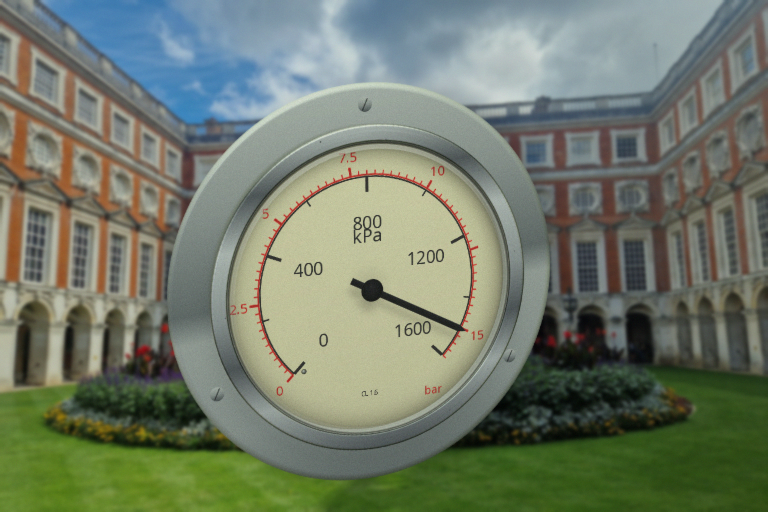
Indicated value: 1500 kPa
